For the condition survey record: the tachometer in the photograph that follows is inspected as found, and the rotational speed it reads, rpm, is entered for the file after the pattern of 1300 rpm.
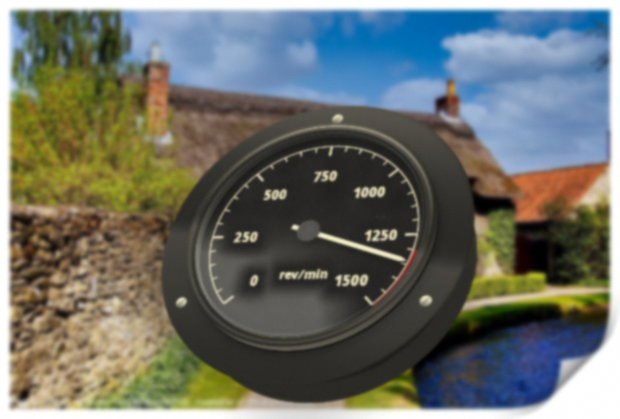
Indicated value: 1350 rpm
